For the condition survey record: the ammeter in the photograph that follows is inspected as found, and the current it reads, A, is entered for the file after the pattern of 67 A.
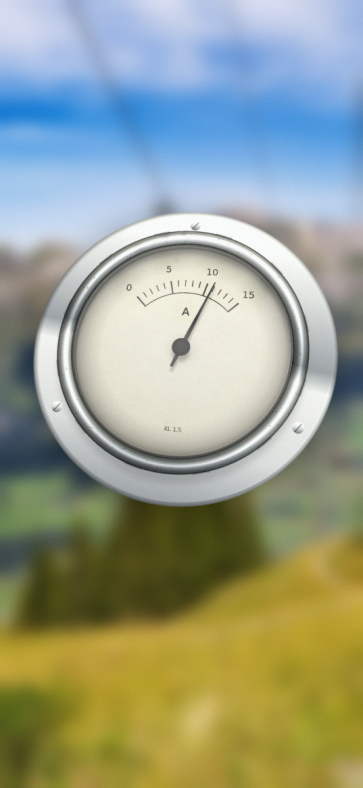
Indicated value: 11 A
